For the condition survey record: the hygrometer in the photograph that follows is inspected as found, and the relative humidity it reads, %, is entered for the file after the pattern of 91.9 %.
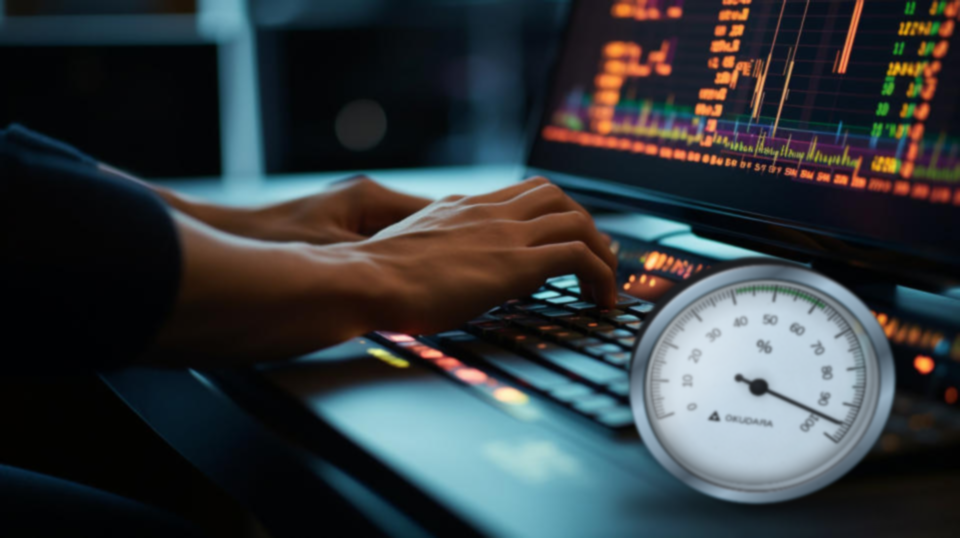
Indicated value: 95 %
